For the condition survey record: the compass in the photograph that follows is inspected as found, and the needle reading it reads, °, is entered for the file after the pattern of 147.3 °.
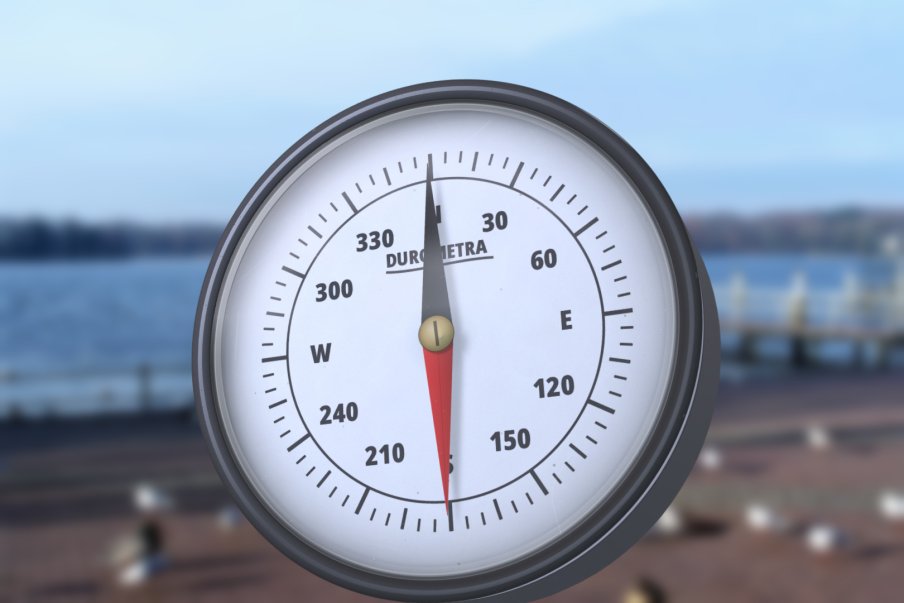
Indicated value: 180 °
